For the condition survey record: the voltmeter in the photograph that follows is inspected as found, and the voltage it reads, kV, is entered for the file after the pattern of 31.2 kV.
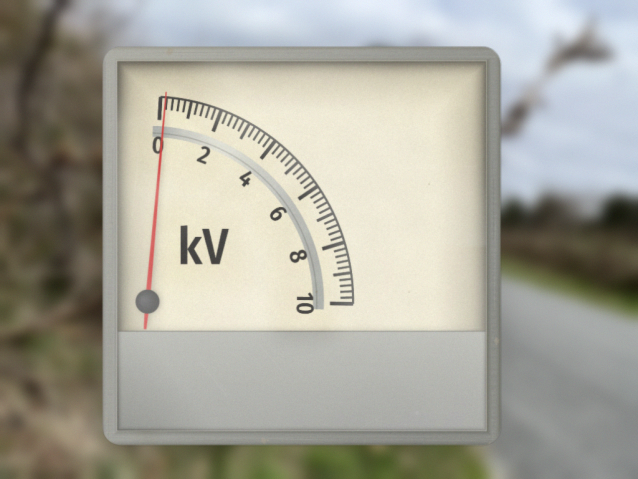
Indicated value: 0.2 kV
